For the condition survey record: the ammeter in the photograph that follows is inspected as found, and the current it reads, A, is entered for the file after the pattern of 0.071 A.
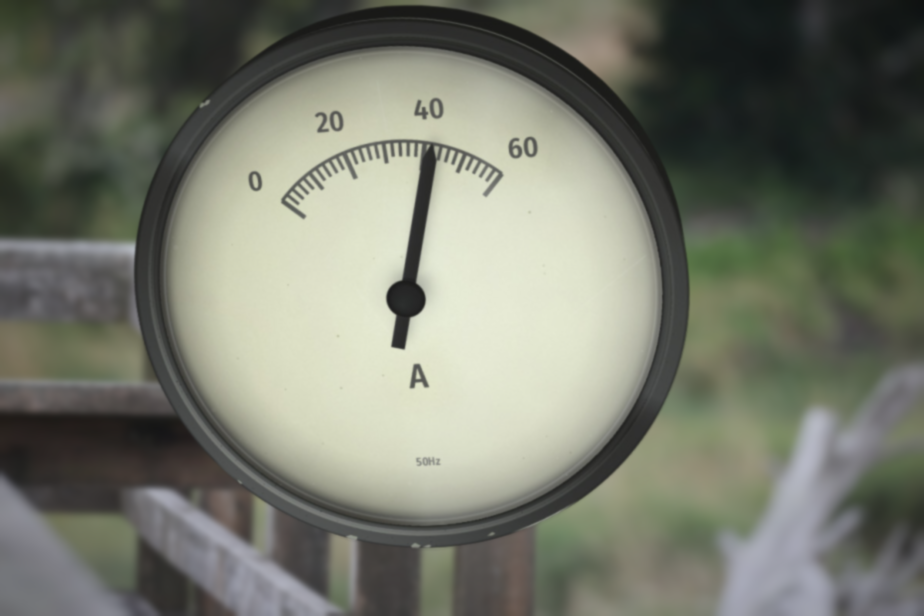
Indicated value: 42 A
